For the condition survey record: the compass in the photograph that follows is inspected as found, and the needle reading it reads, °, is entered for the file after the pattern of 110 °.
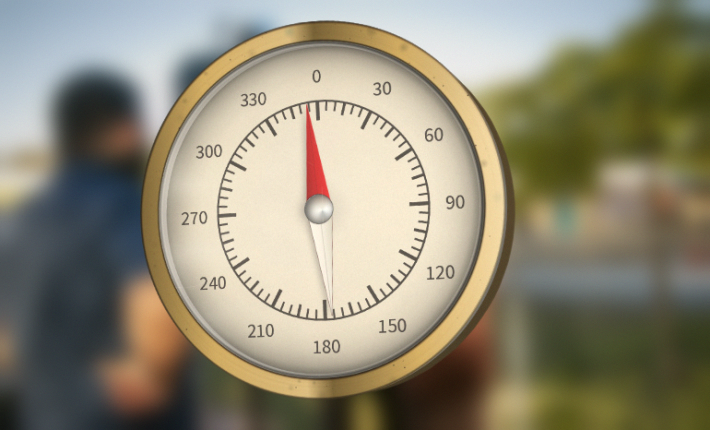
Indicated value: 355 °
